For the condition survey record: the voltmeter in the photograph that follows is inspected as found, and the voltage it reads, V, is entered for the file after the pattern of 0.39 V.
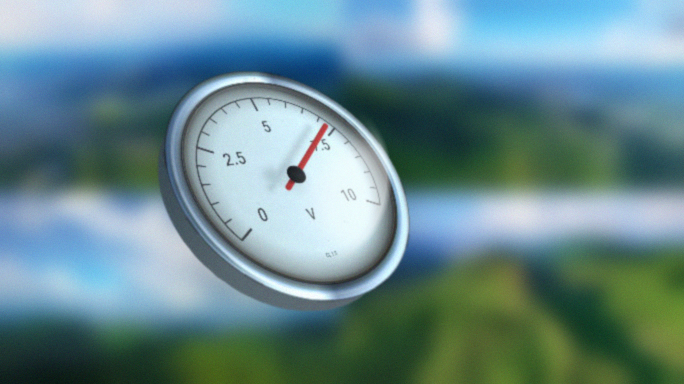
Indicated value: 7.25 V
